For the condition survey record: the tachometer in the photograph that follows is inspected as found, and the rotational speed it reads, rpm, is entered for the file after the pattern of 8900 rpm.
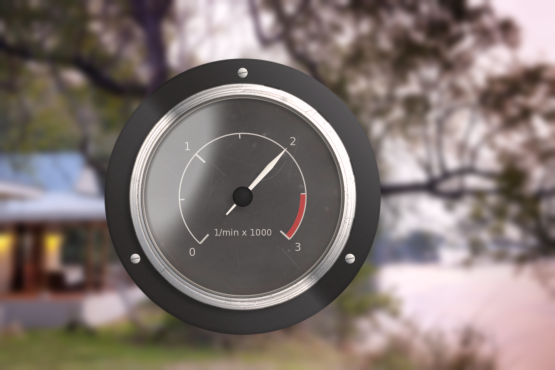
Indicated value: 2000 rpm
